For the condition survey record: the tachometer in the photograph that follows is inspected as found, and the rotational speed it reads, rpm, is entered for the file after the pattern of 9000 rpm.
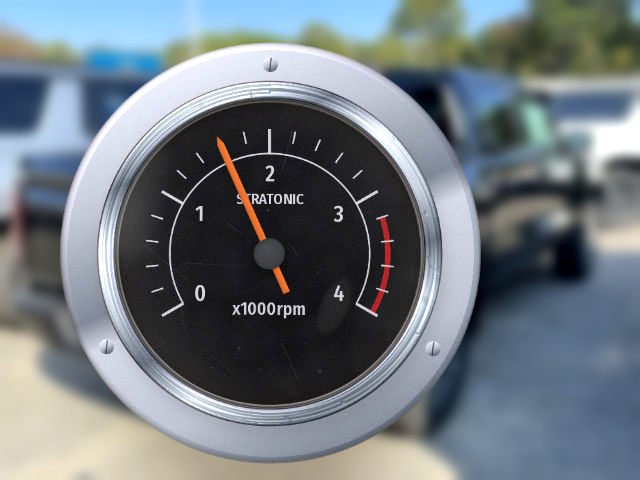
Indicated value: 1600 rpm
